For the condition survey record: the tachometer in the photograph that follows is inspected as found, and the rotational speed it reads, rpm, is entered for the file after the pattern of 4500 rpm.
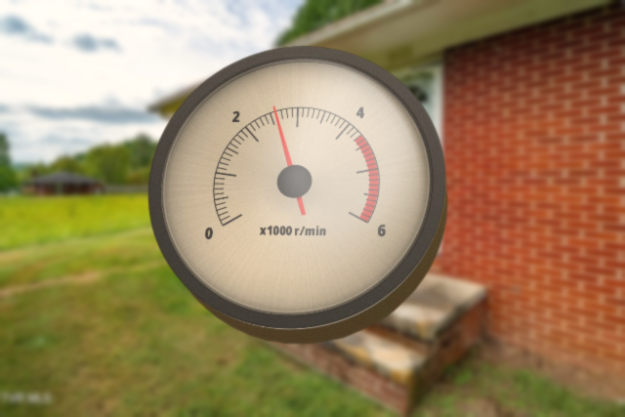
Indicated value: 2600 rpm
